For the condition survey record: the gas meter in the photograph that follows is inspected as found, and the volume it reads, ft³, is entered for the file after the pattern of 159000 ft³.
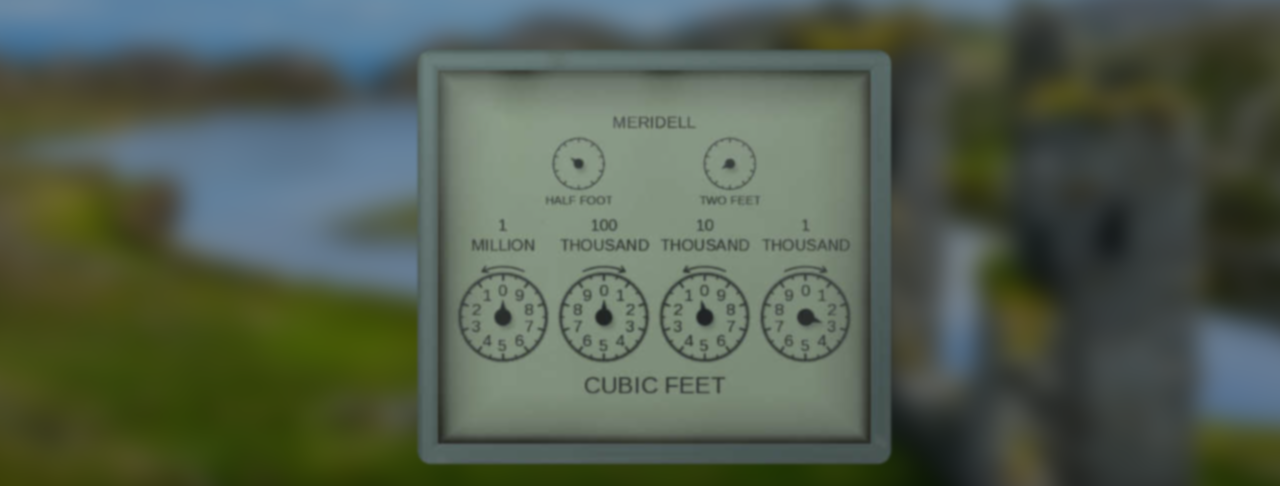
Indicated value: 300 ft³
